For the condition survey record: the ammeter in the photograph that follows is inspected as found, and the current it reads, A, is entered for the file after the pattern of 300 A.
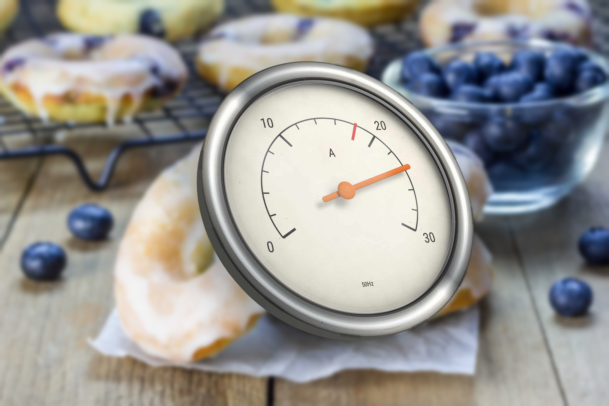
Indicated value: 24 A
